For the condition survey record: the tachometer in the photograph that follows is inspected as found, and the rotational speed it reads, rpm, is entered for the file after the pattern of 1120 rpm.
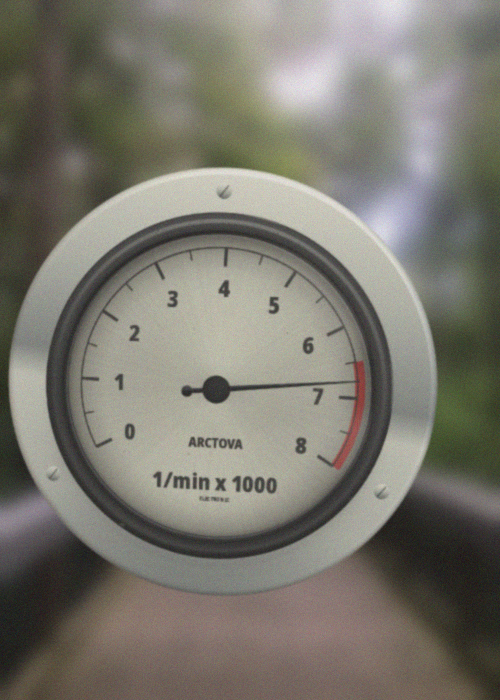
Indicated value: 6750 rpm
